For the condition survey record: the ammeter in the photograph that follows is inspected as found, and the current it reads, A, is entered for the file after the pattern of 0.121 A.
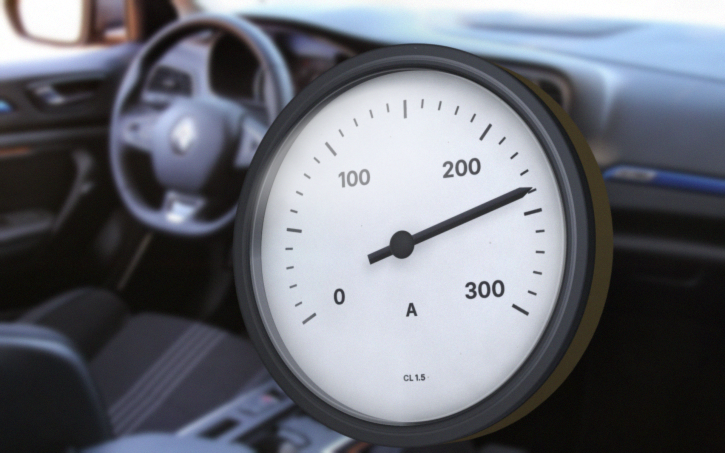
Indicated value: 240 A
